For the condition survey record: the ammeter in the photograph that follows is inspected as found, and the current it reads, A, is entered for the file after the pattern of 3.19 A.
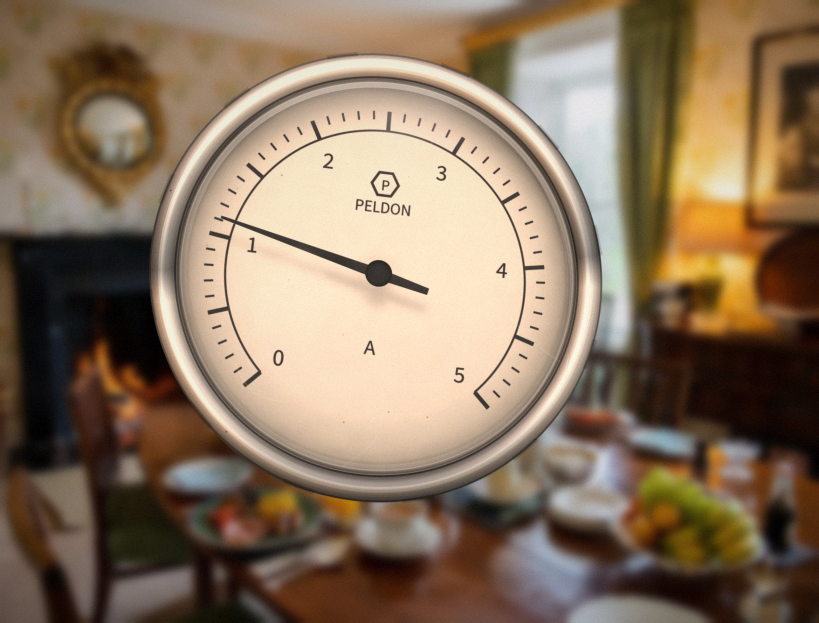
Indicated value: 1.1 A
